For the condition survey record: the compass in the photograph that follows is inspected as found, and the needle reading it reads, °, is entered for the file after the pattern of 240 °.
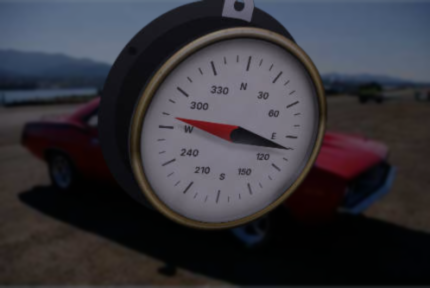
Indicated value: 280 °
